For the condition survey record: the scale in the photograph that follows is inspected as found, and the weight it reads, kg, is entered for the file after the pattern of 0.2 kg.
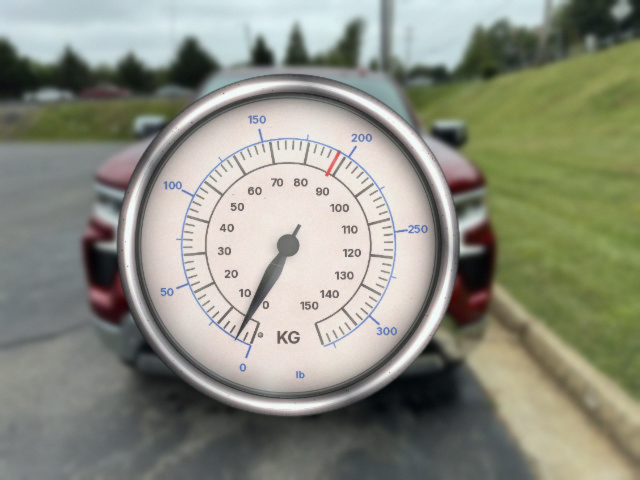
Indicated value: 4 kg
